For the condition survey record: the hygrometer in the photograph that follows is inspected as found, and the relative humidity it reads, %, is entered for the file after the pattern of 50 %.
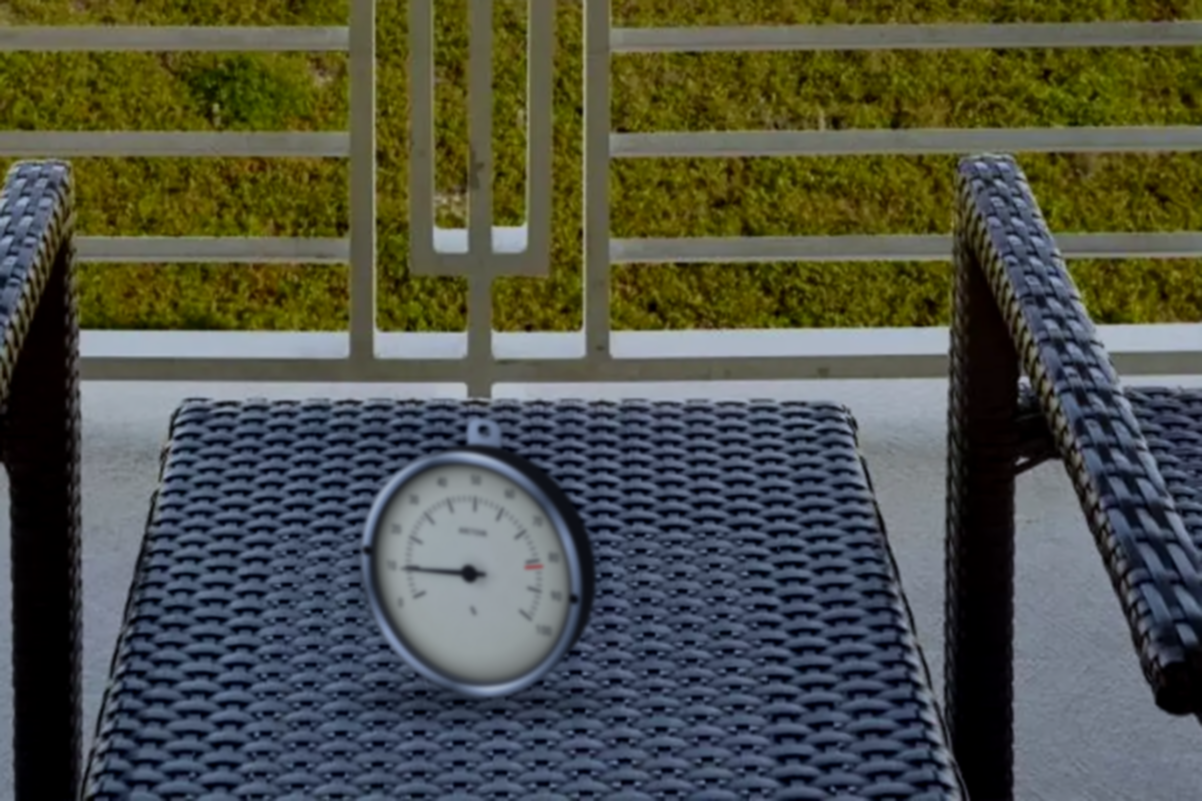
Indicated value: 10 %
